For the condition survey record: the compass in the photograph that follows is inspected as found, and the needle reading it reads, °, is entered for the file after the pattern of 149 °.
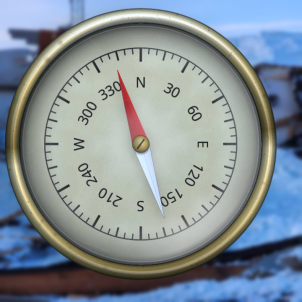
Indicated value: 342.5 °
